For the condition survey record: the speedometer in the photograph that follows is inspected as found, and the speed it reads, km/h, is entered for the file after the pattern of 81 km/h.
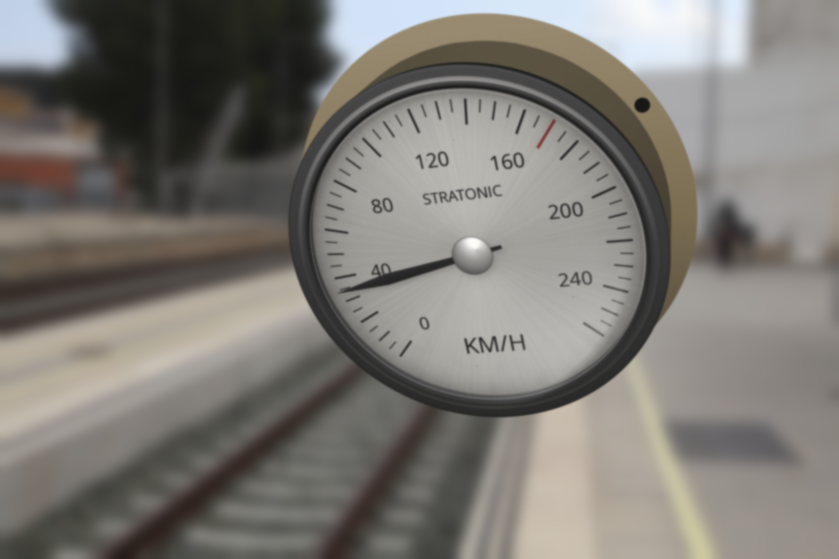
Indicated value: 35 km/h
